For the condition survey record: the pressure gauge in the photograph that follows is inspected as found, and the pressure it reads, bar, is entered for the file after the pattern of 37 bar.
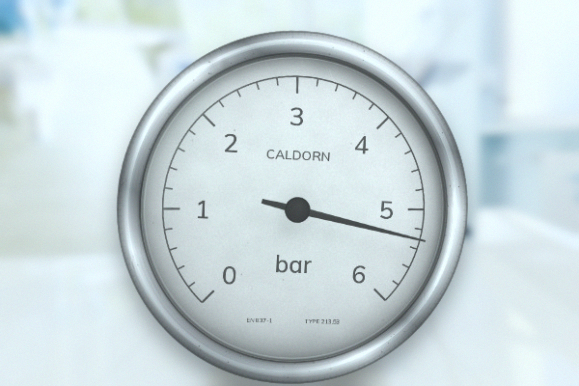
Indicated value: 5.3 bar
